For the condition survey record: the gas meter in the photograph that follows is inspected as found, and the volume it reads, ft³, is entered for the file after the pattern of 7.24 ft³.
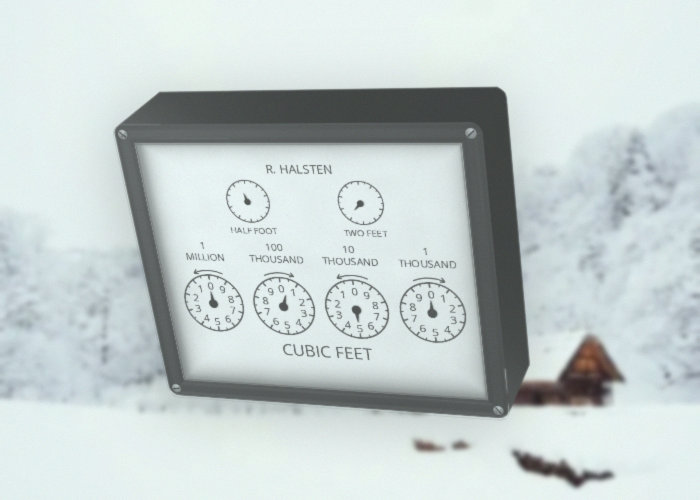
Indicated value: 5000 ft³
